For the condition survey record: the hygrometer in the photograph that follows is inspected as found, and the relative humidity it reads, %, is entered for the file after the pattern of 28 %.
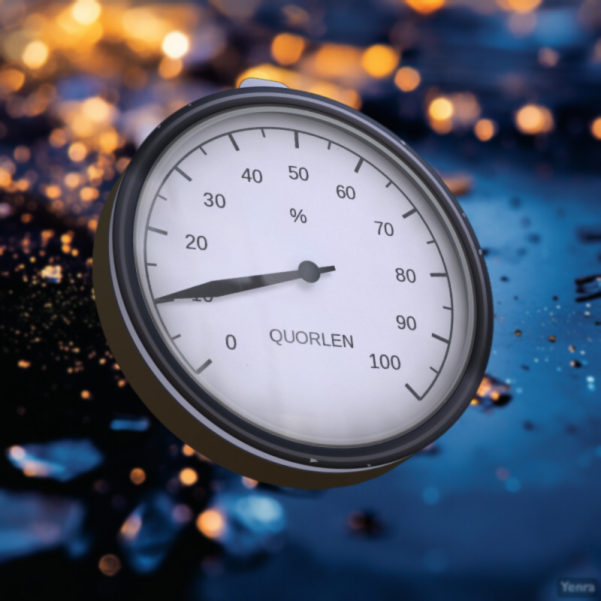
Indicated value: 10 %
